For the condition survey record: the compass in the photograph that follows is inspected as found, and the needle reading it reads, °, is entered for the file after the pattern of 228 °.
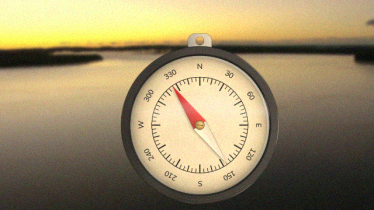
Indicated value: 325 °
